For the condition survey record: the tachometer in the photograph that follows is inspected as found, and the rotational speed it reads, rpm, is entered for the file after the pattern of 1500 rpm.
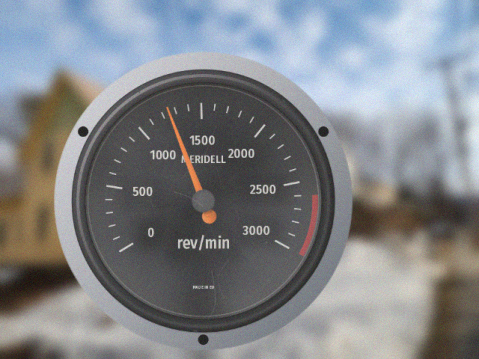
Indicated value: 1250 rpm
